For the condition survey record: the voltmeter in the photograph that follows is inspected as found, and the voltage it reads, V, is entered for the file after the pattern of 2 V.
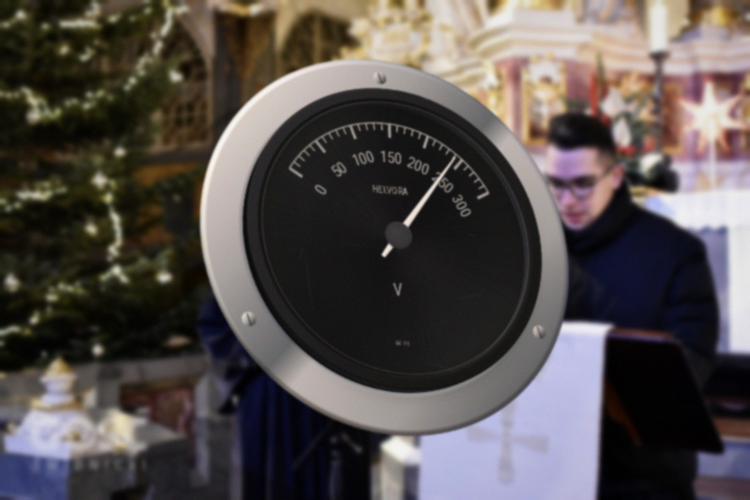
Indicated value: 240 V
